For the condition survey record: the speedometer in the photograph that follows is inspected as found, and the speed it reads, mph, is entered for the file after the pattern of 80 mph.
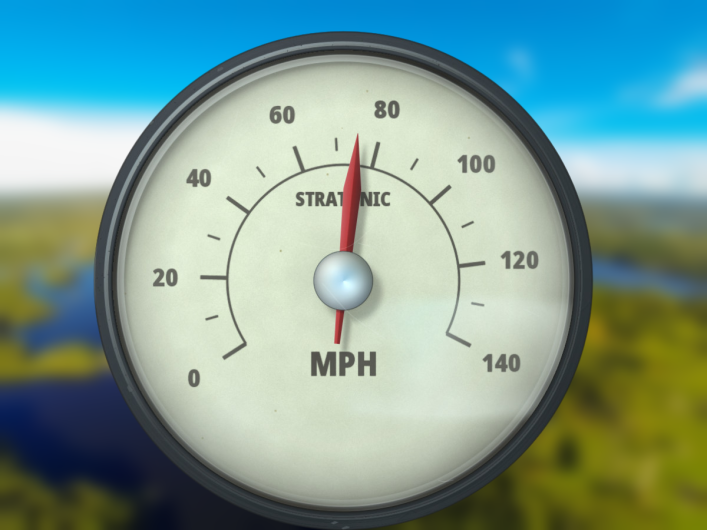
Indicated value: 75 mph
